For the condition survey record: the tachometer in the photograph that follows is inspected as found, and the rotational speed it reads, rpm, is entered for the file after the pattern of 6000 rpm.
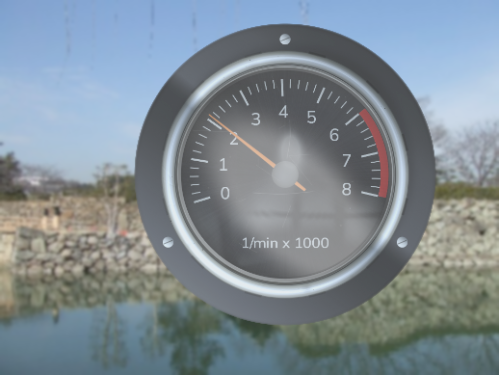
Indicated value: 2100 rpm
